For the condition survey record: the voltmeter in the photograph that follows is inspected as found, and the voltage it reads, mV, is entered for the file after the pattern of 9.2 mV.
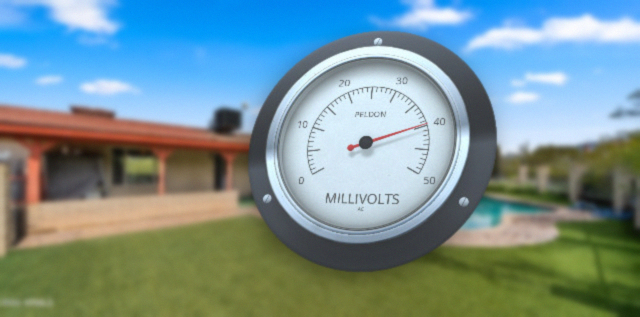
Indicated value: 40 mV
